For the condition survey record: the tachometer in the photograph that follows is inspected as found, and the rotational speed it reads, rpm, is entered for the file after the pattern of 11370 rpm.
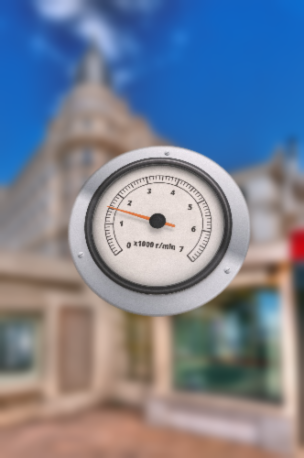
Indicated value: 1500 rpm
